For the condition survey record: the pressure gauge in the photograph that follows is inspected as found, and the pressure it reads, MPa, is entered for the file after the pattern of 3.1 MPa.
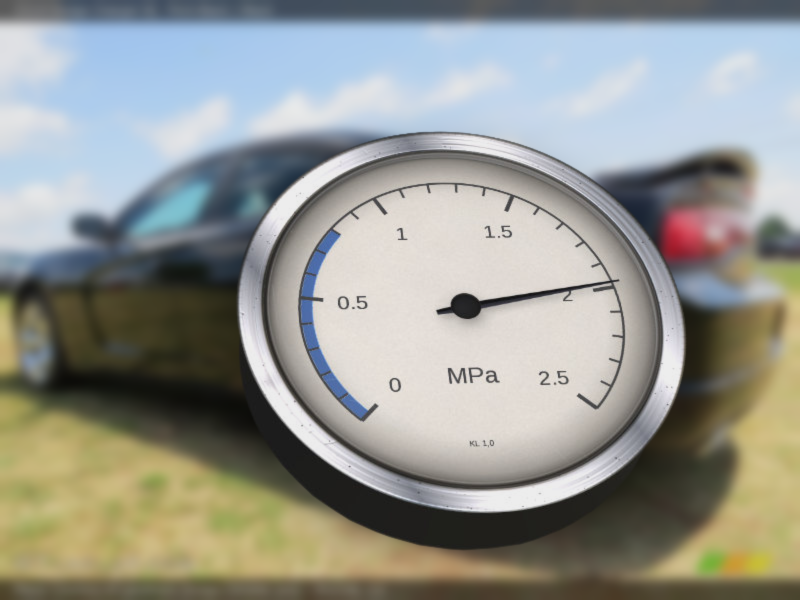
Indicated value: 2 MPa
